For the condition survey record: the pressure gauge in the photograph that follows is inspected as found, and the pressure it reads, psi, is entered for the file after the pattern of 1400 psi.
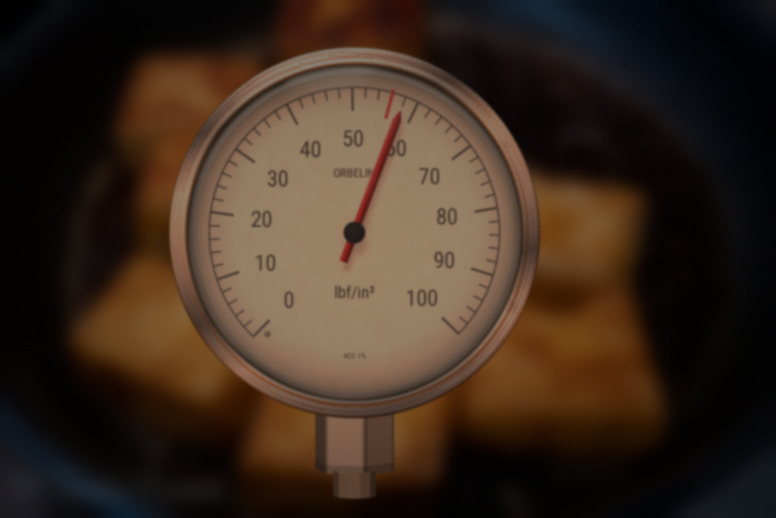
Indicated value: 58 psi
